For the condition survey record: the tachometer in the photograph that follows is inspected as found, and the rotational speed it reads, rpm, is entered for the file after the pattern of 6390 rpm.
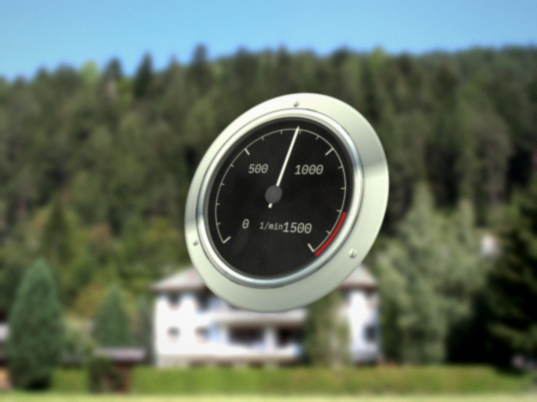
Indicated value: 800 rpm
